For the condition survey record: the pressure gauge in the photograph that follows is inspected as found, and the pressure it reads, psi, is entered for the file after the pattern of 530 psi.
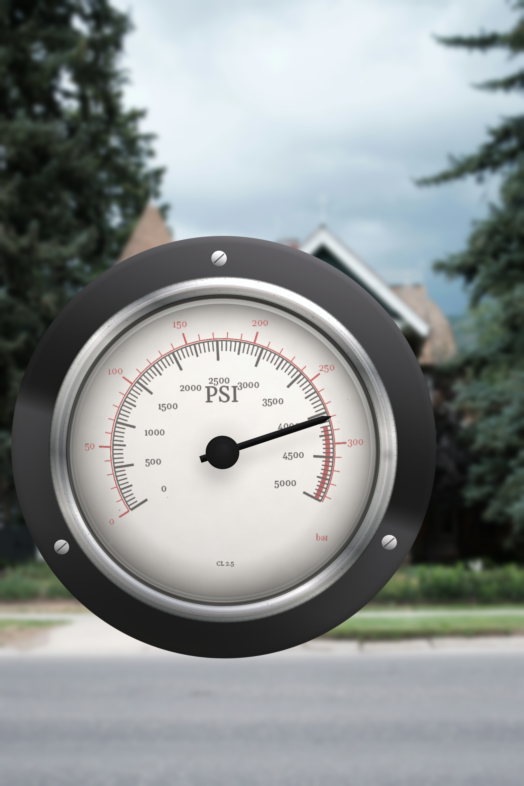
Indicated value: 4050 psi
